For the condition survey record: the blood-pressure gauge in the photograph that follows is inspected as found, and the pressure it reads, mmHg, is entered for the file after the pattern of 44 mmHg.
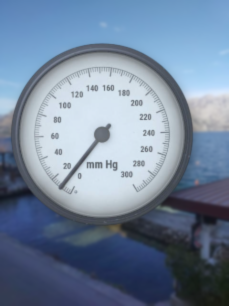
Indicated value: 10 mmHg
